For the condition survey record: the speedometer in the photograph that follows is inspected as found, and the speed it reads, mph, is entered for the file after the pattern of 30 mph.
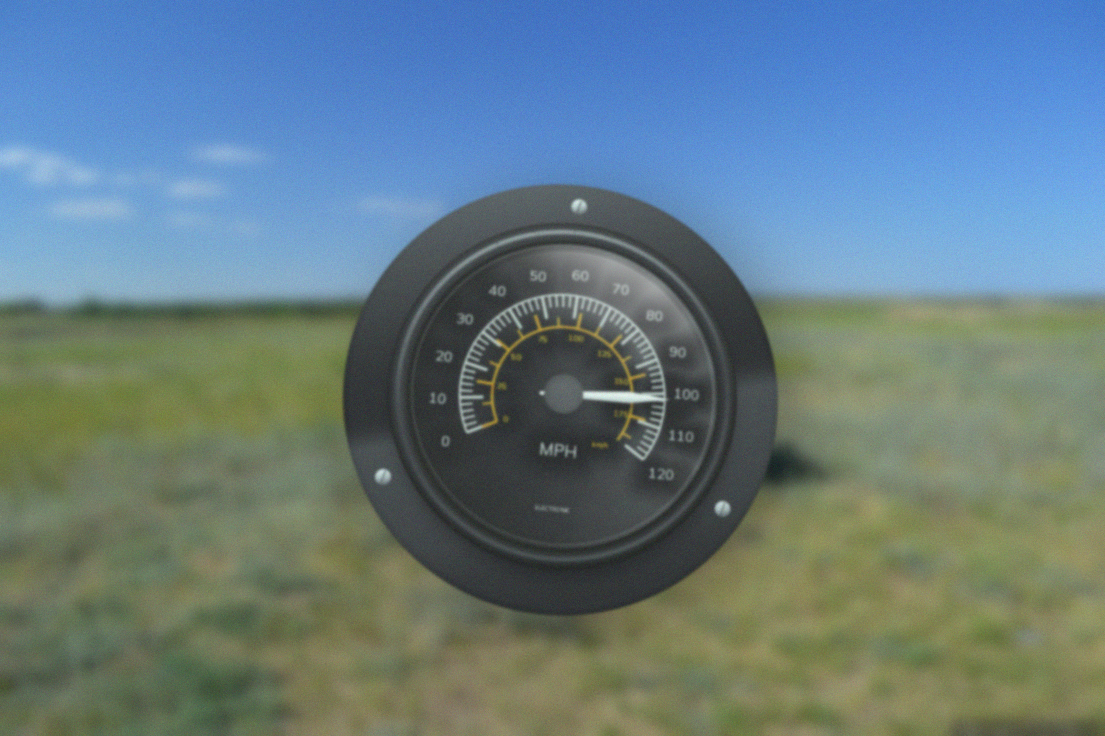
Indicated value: 102 mph
